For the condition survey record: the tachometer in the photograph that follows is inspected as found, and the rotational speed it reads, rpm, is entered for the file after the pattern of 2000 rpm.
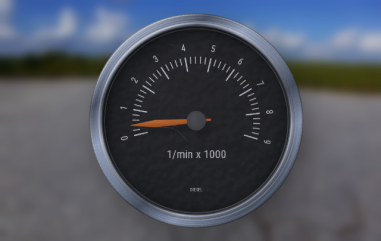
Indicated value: 400 rpm
